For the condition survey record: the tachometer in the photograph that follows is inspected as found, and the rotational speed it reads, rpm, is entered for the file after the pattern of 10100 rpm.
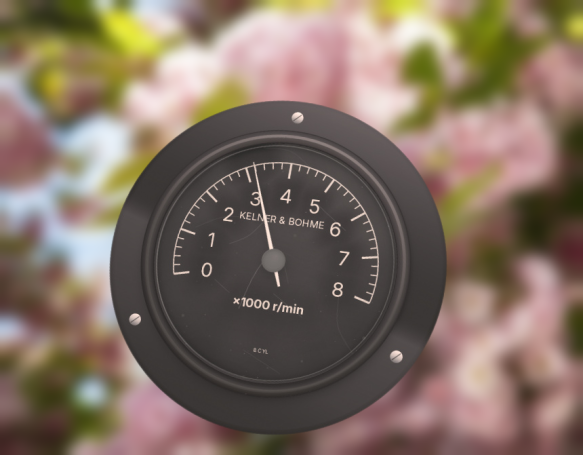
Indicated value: 3200 rpm
